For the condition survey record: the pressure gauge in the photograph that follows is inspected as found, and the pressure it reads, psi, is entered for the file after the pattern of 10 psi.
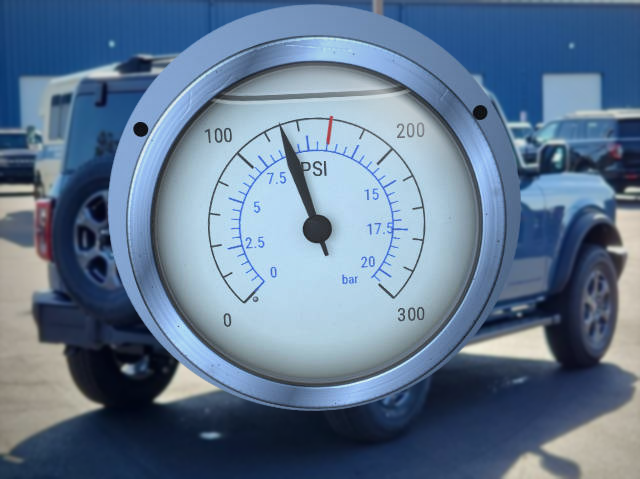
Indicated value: 130 psi
